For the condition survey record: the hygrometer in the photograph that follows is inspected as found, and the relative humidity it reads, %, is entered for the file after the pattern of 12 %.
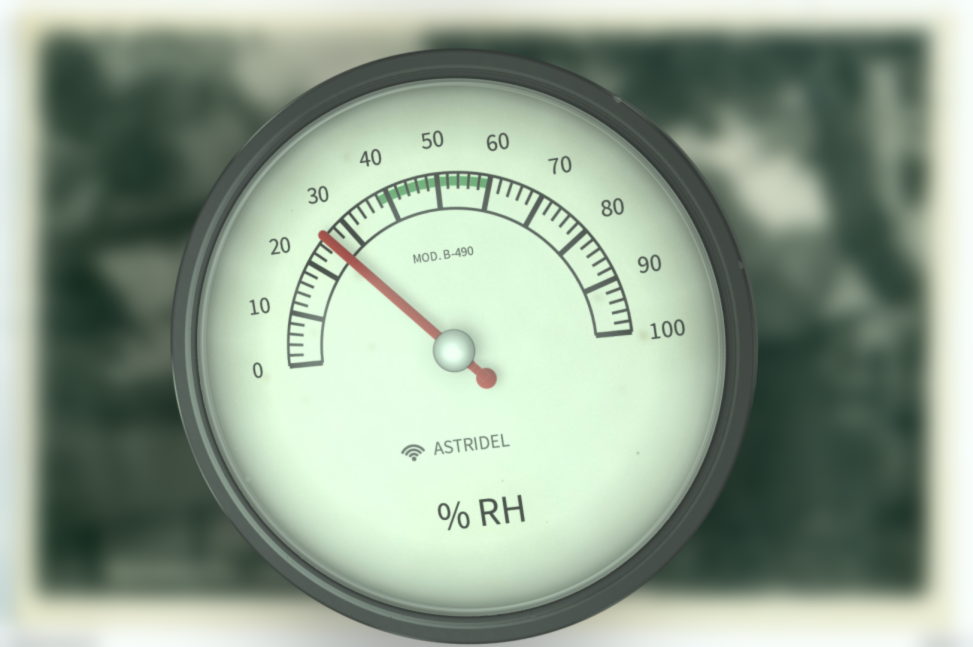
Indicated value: 26 %
